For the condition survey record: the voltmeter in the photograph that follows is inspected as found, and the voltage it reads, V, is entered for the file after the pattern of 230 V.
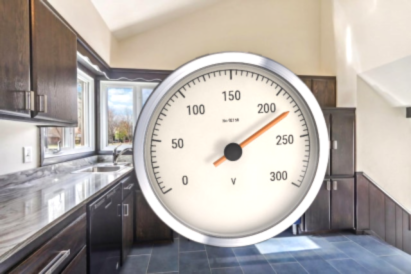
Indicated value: 220 V
